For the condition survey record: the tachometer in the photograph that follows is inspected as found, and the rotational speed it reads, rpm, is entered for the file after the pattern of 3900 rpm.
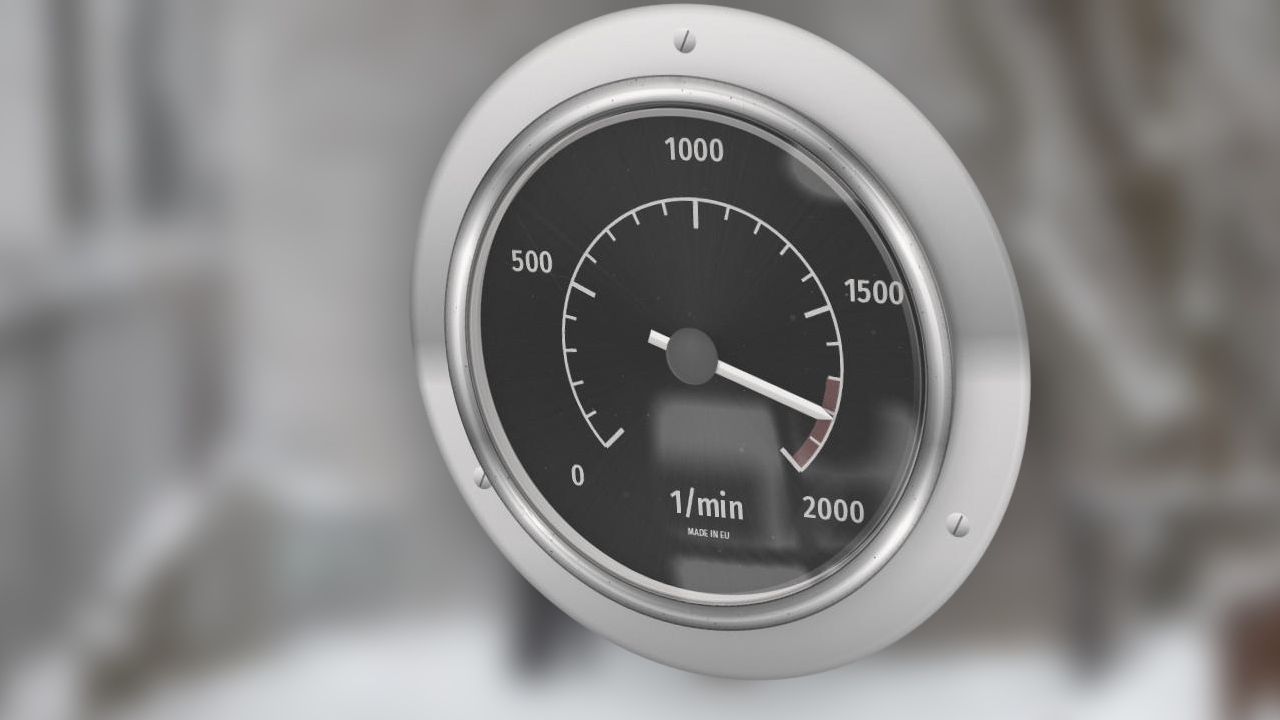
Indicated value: 1800 rpm
